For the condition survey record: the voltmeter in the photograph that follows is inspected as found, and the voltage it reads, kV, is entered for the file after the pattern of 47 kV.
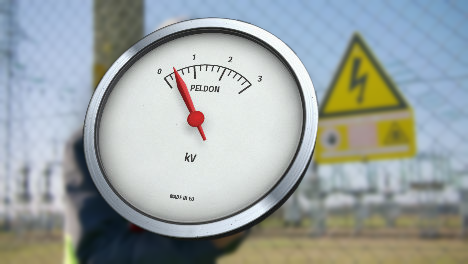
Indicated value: 0.4 kV
